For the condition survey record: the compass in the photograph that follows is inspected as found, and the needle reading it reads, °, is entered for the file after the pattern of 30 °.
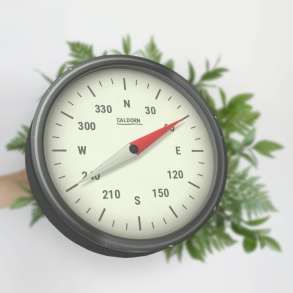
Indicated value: 60 °
